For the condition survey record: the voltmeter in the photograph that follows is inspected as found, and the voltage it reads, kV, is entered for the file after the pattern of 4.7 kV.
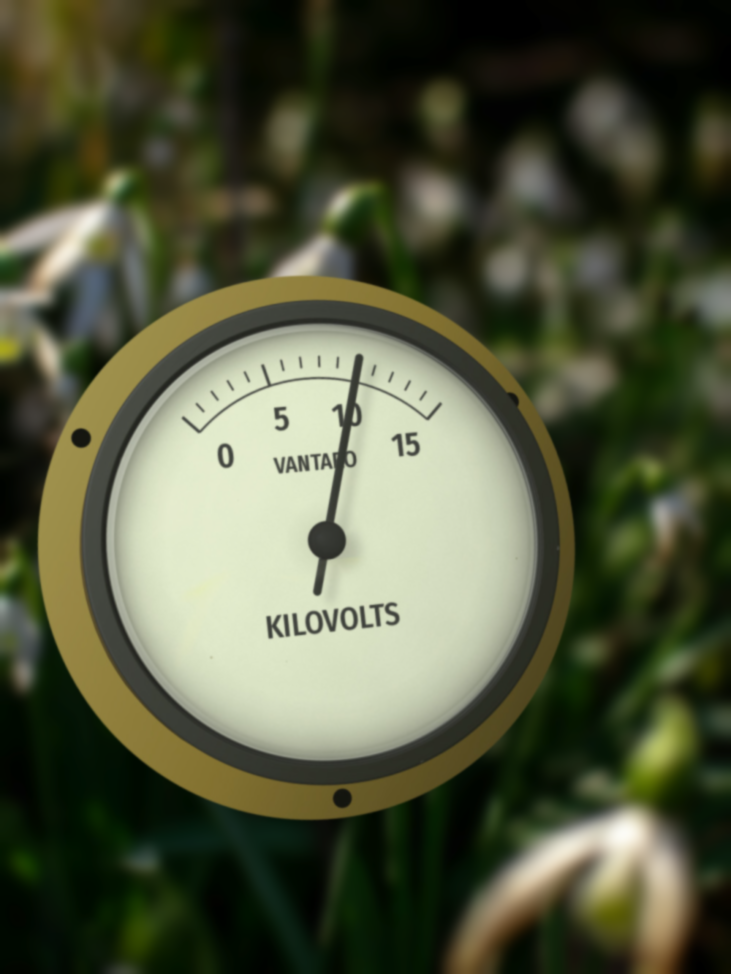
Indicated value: 10 kV
